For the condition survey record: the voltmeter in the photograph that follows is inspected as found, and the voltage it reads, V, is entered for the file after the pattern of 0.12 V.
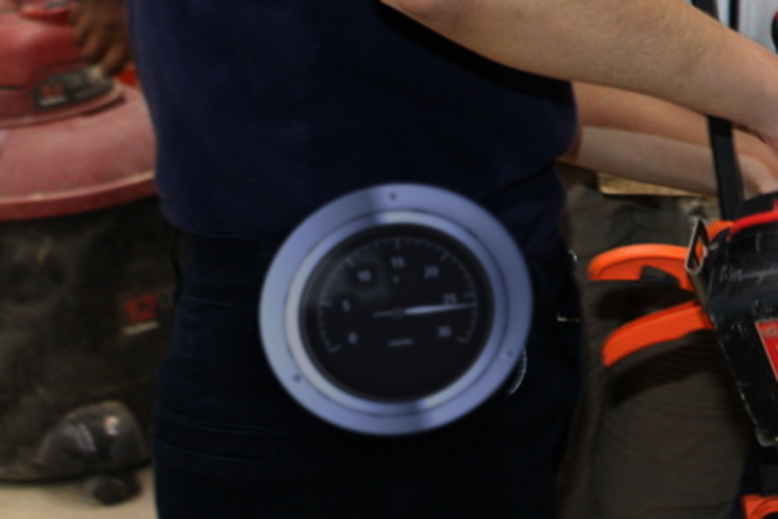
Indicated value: 26 V
